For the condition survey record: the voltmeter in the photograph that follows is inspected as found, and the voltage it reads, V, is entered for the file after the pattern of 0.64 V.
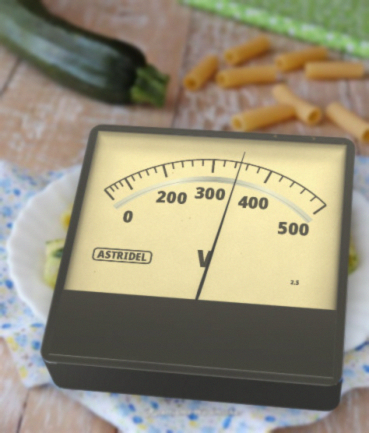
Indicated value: 350 V
